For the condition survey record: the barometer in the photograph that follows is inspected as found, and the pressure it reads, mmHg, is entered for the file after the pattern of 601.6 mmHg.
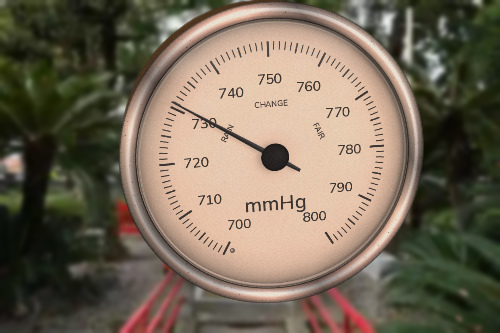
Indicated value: 731 mmHg
